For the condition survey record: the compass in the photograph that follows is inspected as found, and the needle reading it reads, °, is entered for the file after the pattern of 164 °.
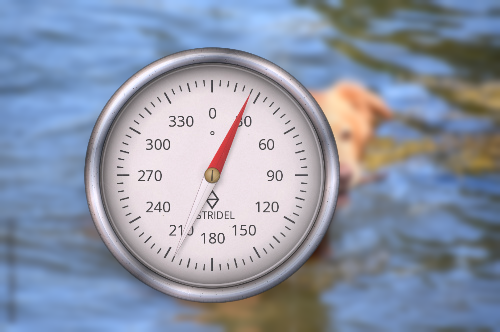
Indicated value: 25 °
